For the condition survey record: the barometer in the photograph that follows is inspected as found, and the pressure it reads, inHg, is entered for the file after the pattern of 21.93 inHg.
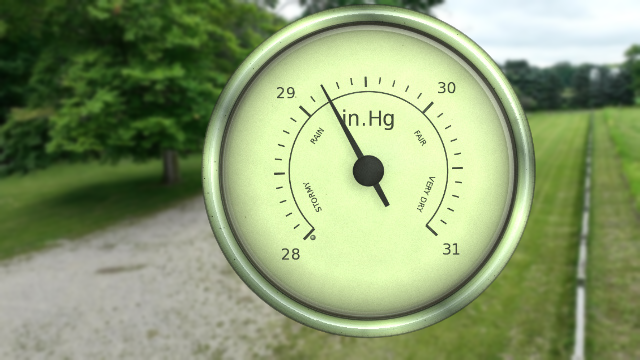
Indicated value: 29.2 inHg
